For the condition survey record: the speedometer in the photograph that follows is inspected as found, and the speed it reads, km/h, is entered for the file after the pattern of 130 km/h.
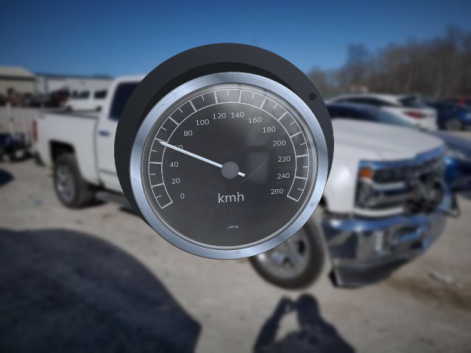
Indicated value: 60 km/h
